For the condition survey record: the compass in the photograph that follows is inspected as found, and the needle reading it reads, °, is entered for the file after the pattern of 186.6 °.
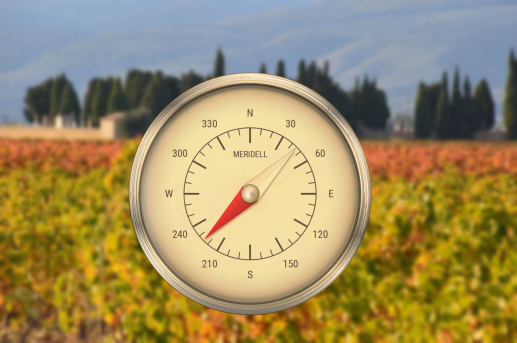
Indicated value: 225 °
